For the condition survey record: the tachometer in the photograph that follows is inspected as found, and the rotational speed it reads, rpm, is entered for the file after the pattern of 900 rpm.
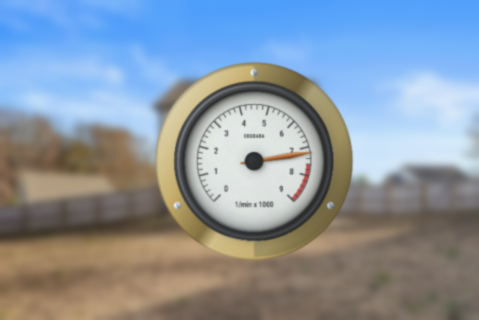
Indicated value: 7200 rpm
